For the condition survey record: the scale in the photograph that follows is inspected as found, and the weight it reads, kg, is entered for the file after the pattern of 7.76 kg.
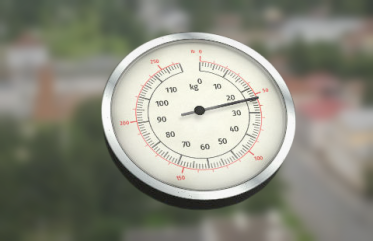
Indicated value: 25 kg
